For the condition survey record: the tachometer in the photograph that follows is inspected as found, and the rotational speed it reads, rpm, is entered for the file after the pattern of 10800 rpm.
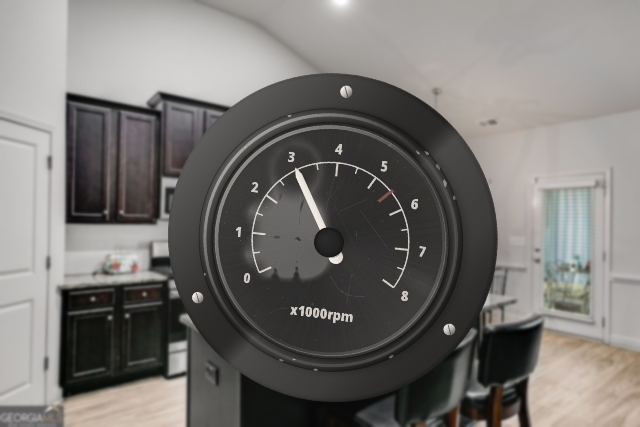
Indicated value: 3000 rpm
